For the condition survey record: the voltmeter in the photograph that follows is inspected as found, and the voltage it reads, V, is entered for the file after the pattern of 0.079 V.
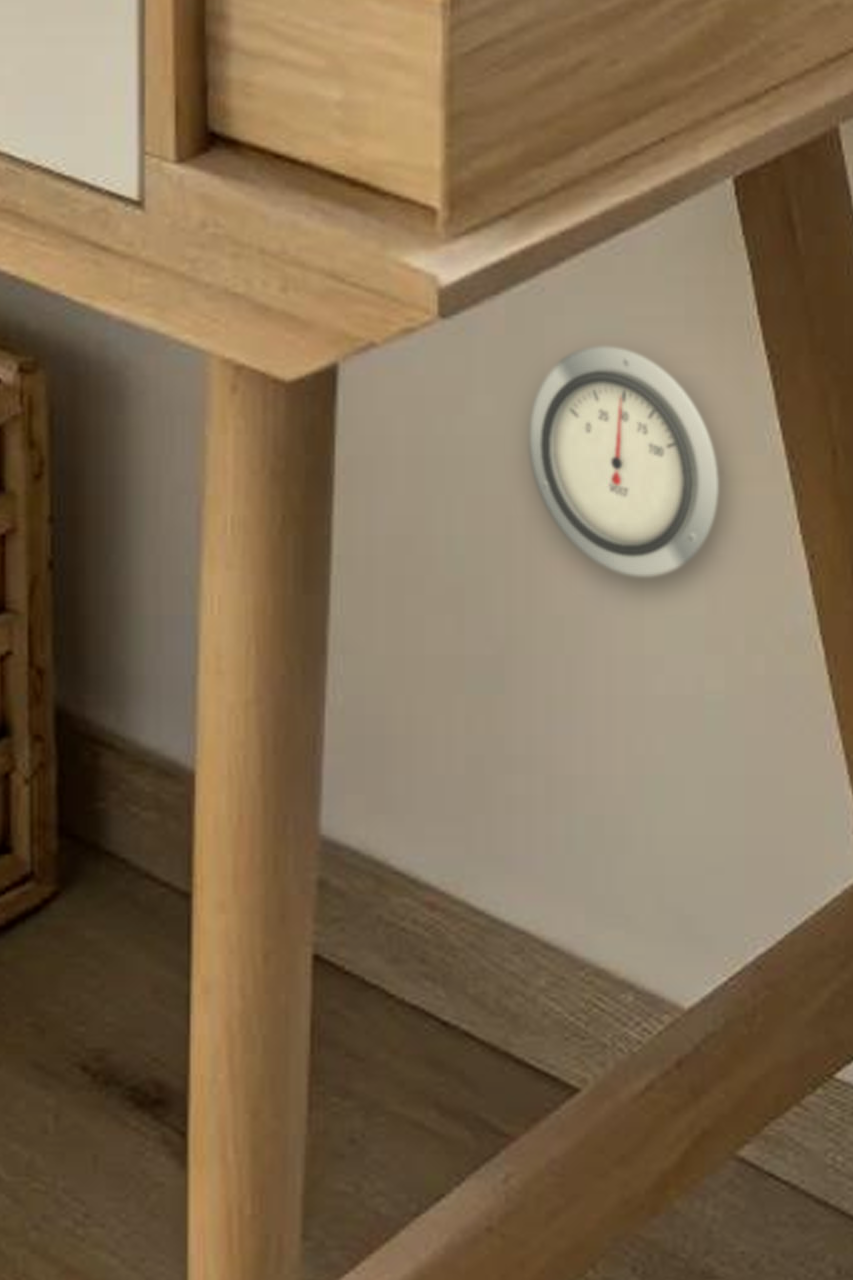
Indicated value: 50 V
